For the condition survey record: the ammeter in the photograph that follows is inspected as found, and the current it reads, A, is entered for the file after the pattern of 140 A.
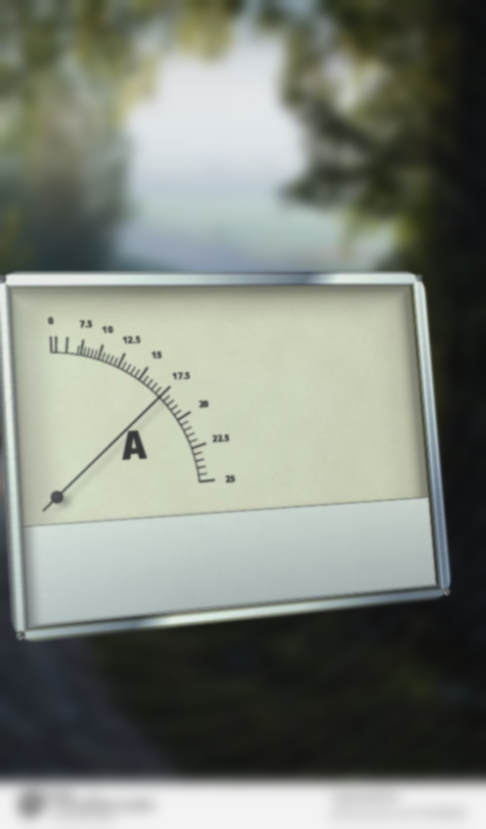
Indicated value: 17.5 A
